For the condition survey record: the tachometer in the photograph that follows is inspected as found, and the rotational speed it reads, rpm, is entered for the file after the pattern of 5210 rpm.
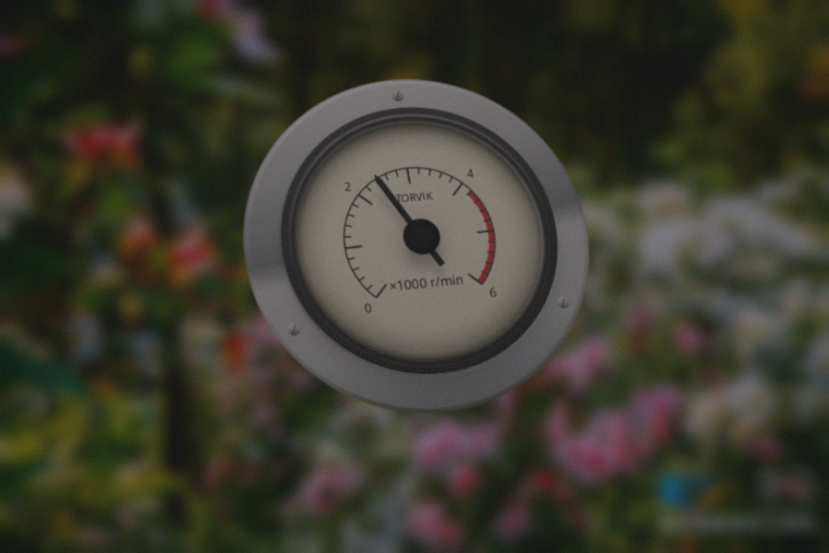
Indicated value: 2400 rpm
